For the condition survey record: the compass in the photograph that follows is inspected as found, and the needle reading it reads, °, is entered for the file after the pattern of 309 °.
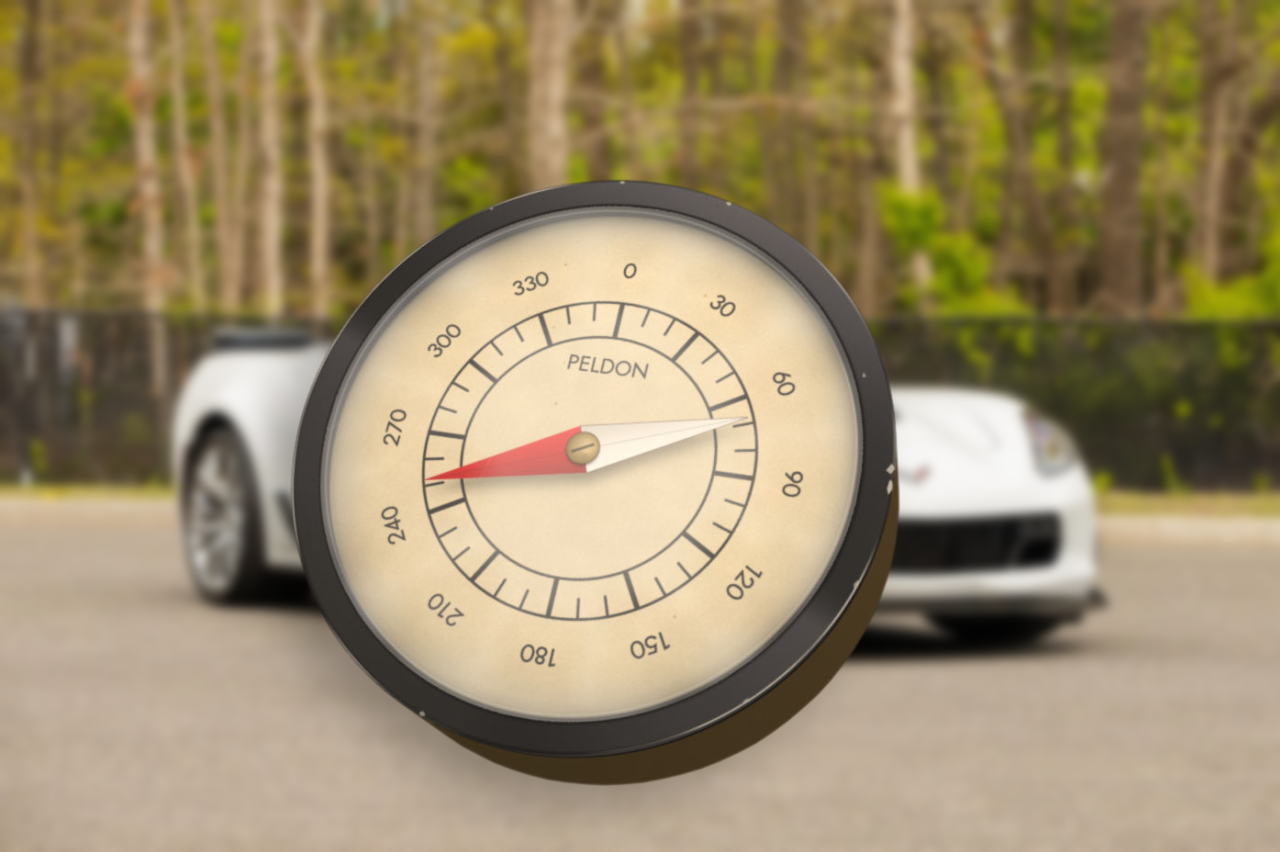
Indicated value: 250 °
